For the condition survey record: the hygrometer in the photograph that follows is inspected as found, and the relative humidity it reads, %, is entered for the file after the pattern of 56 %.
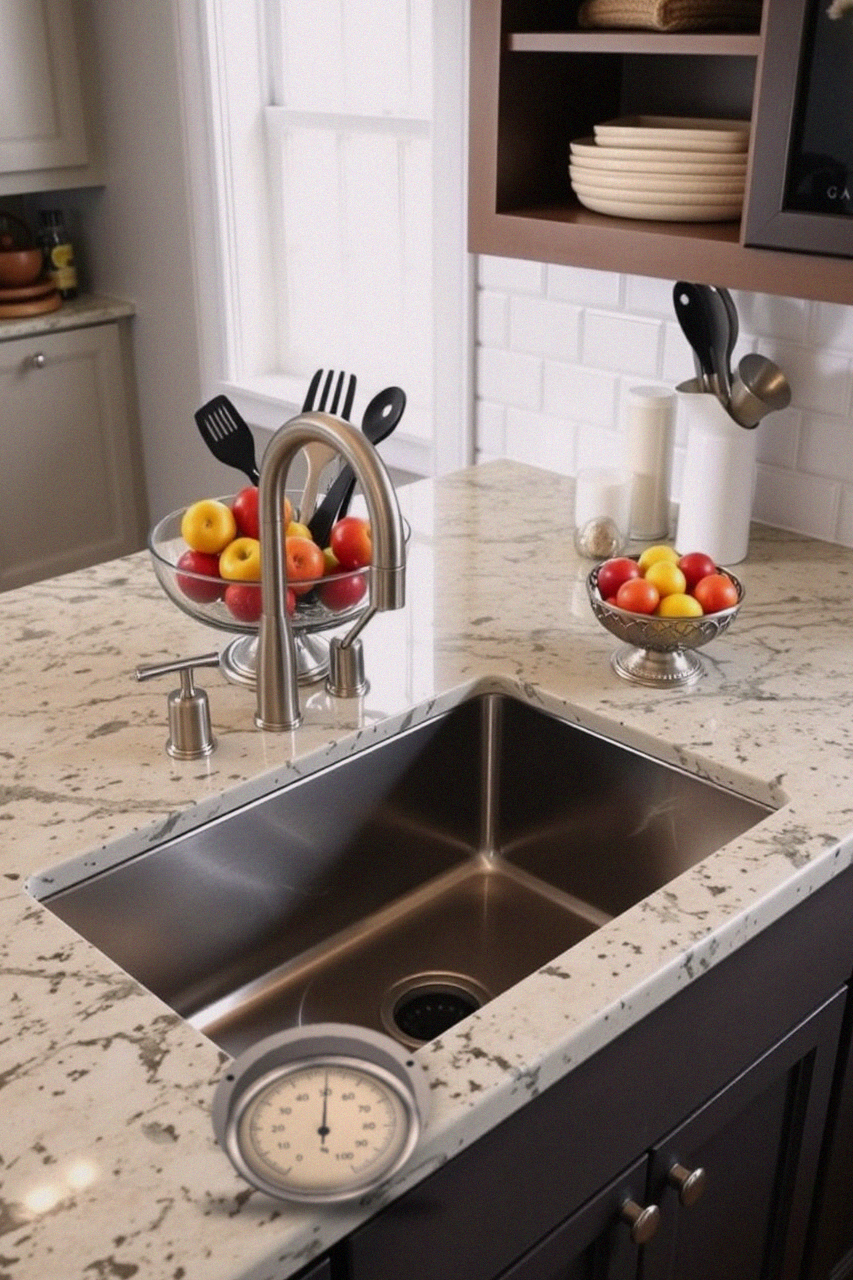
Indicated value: 50 %
